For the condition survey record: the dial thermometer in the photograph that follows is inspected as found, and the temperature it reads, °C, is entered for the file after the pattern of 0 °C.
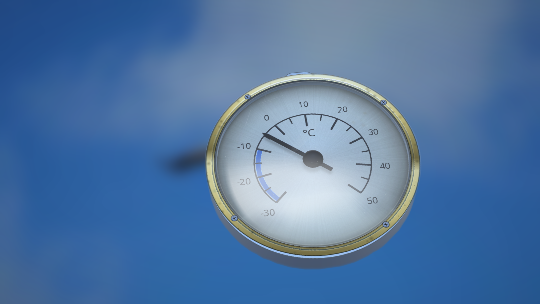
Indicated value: -5 °C
